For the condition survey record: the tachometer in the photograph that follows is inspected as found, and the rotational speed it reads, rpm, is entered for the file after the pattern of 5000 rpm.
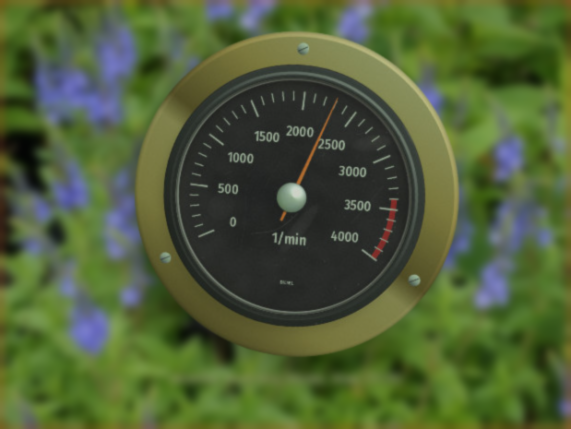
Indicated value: 2300 rpm
